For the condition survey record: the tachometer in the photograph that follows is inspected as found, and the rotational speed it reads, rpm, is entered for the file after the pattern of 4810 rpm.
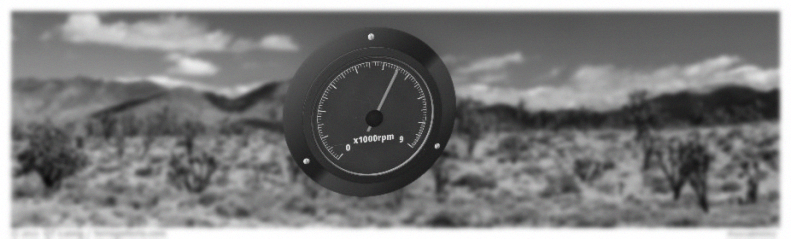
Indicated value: 5500 rpm
